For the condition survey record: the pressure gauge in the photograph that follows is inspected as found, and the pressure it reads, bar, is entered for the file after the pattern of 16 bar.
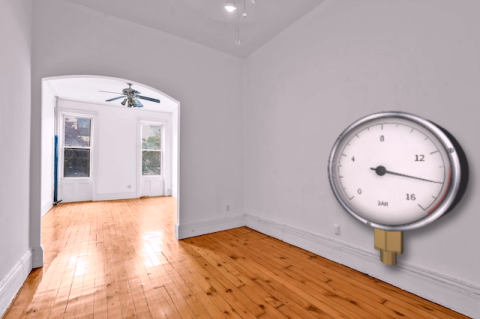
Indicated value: 14 bar
